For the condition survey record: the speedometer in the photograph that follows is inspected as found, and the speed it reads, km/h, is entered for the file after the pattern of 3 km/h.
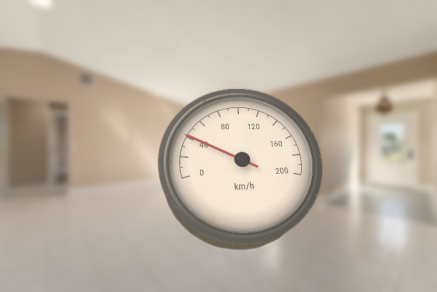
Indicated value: 40 km/h
